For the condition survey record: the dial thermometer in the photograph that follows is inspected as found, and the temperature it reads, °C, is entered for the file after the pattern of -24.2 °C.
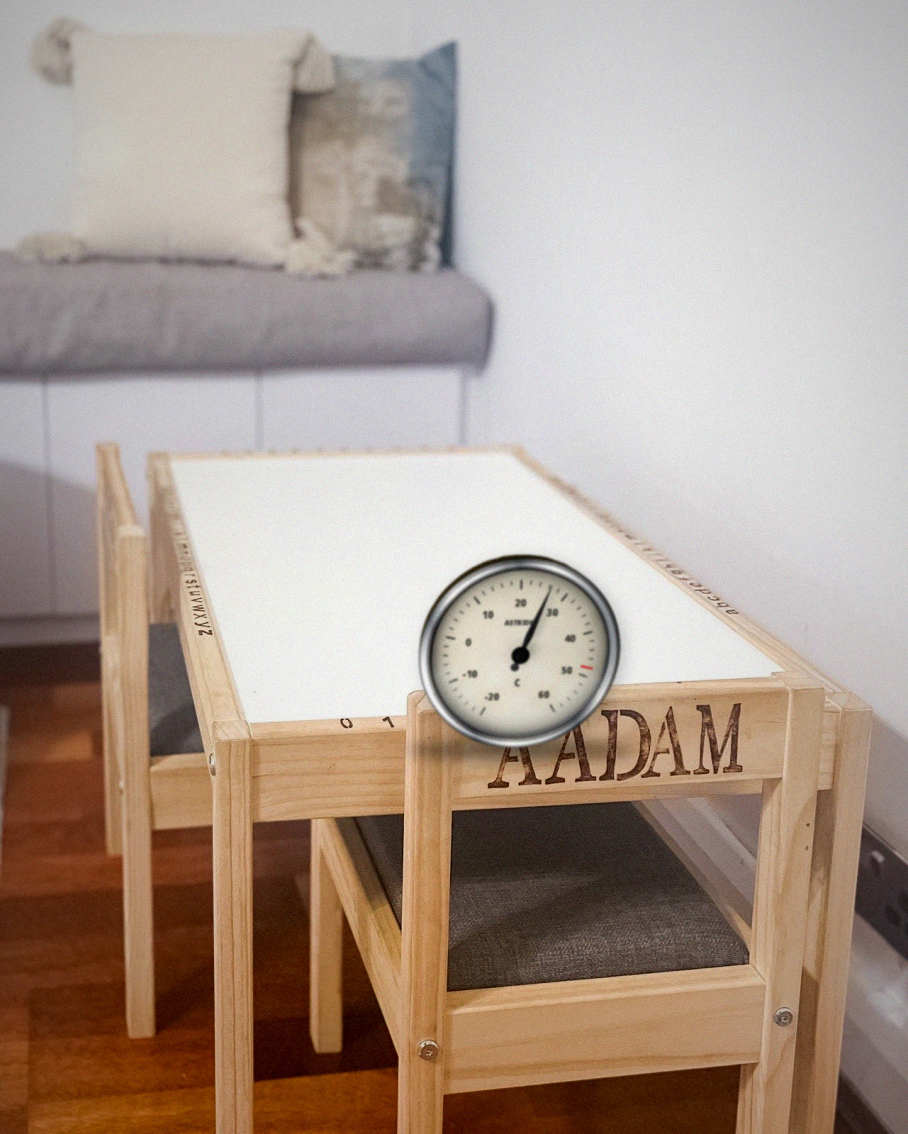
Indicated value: 26 °C
